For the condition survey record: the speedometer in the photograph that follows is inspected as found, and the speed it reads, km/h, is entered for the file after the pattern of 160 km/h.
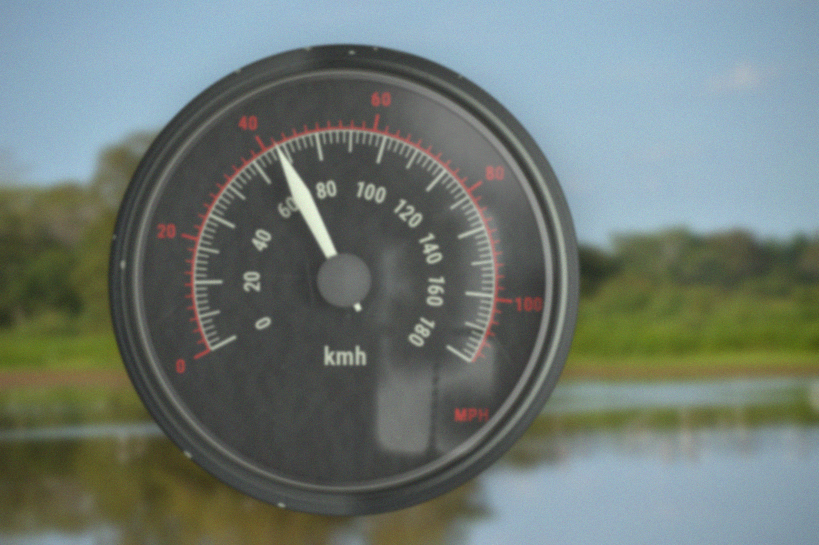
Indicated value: 68 km/h
